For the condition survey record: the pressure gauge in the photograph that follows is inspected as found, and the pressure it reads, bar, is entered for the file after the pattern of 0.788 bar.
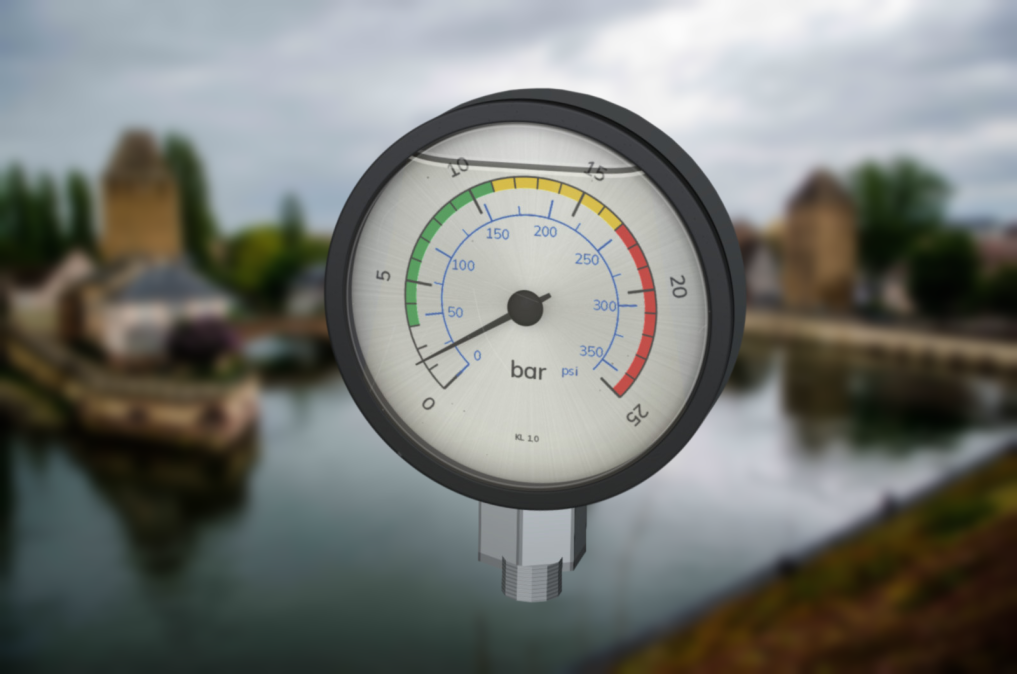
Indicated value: 1.5 bar
